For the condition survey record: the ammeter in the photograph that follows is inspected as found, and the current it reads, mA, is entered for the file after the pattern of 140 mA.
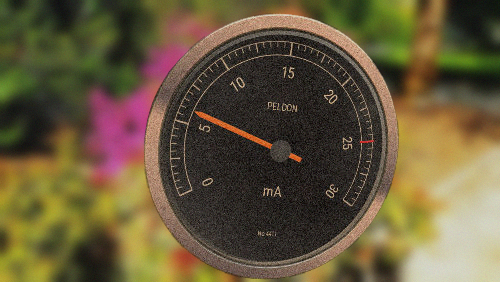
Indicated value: 6 mA
